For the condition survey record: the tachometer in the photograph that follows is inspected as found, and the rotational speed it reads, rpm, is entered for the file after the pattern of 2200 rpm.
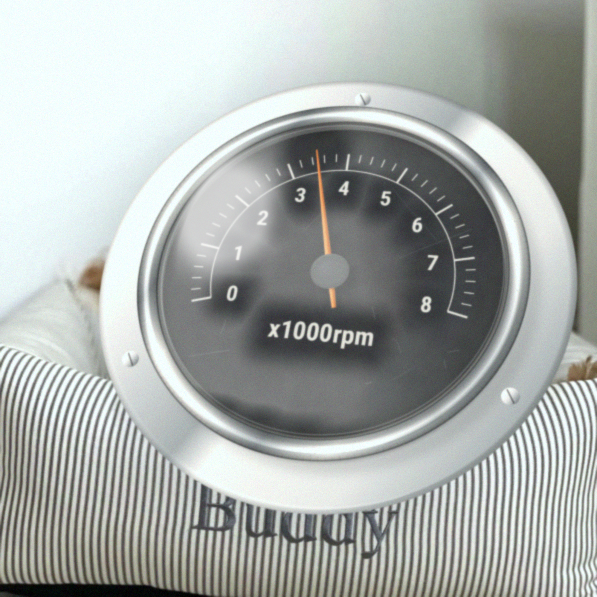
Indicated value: 3500 rpm
